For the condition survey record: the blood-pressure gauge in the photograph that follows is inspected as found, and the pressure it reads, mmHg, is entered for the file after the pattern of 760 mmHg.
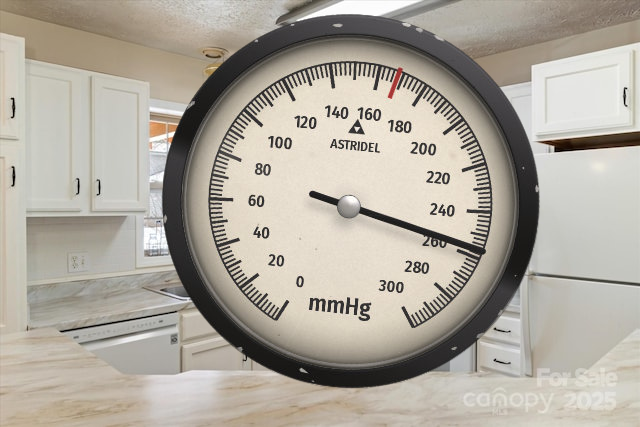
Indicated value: 256 mmHg
